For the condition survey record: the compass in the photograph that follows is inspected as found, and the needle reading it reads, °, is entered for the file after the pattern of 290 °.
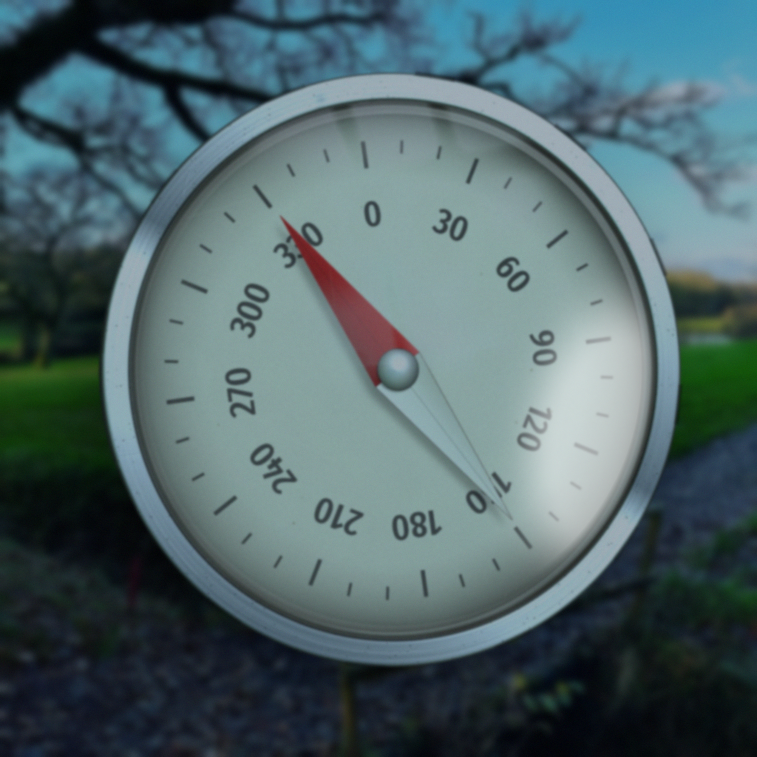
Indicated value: 330 °
